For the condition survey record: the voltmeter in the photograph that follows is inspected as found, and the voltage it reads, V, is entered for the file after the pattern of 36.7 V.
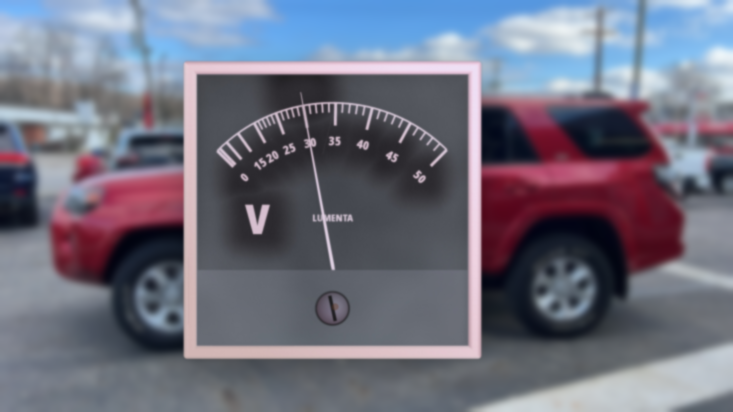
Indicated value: 30 V
